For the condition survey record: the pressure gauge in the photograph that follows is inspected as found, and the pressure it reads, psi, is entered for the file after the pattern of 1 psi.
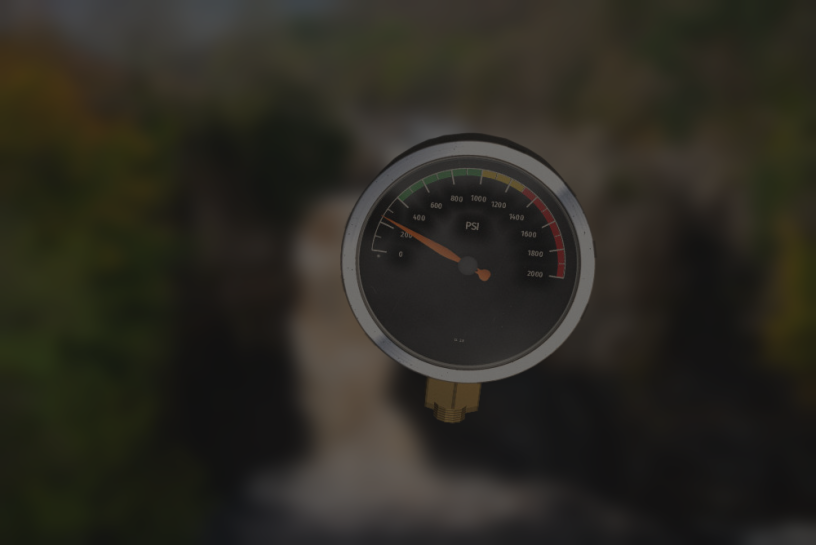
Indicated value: 250 psi
